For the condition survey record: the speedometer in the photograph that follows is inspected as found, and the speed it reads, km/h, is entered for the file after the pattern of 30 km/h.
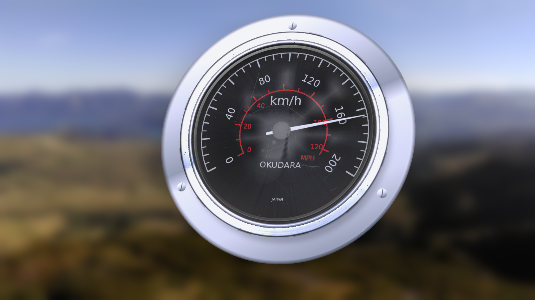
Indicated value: 165 km/h
